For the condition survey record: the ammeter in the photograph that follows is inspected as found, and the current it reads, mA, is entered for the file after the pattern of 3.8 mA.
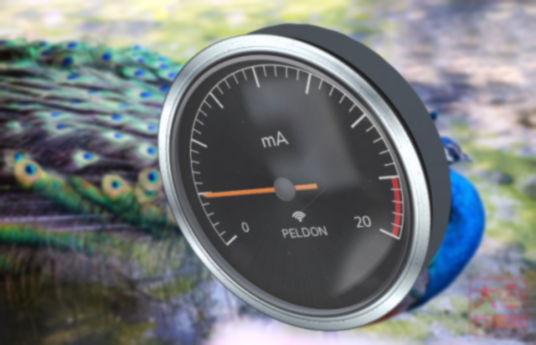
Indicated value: 2.5 mA
